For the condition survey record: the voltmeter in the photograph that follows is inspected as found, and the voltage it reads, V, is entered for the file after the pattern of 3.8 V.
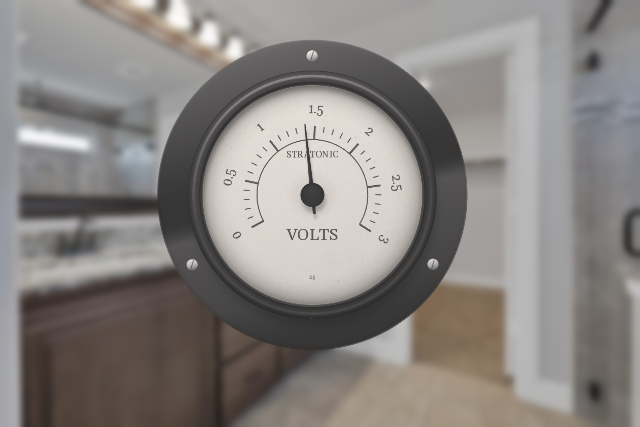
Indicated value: 1.4 V
